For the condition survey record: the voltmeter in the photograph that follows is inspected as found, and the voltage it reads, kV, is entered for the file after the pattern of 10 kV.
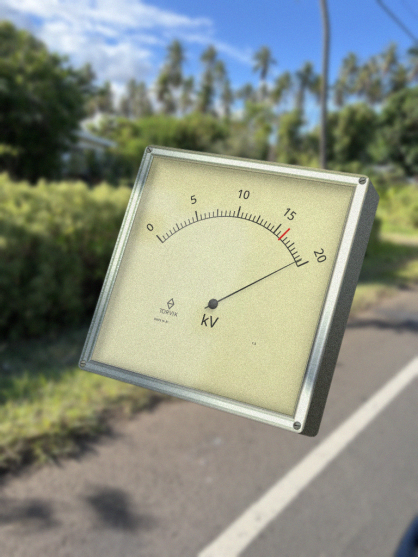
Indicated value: 19.5 kV
